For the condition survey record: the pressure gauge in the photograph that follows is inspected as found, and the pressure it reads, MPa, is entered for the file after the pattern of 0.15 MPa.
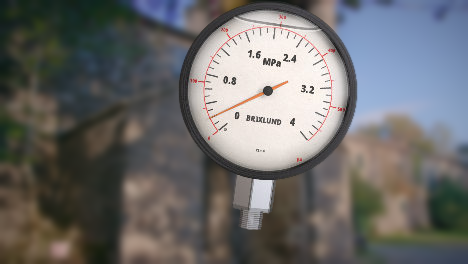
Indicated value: 0.2 MPa
